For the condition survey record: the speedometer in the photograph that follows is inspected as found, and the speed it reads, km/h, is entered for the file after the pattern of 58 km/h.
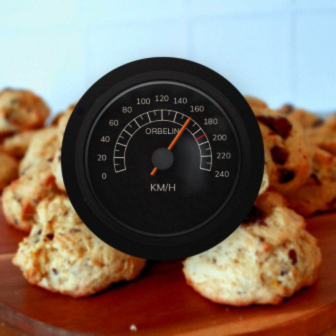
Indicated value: 160 km/h
